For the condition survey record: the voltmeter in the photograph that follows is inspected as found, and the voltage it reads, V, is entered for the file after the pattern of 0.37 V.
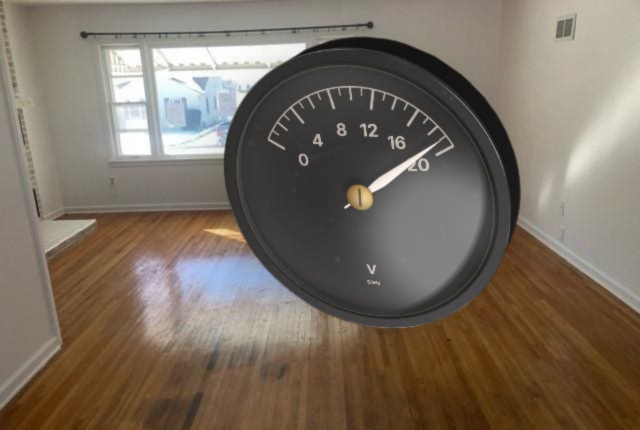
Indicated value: 19 V
